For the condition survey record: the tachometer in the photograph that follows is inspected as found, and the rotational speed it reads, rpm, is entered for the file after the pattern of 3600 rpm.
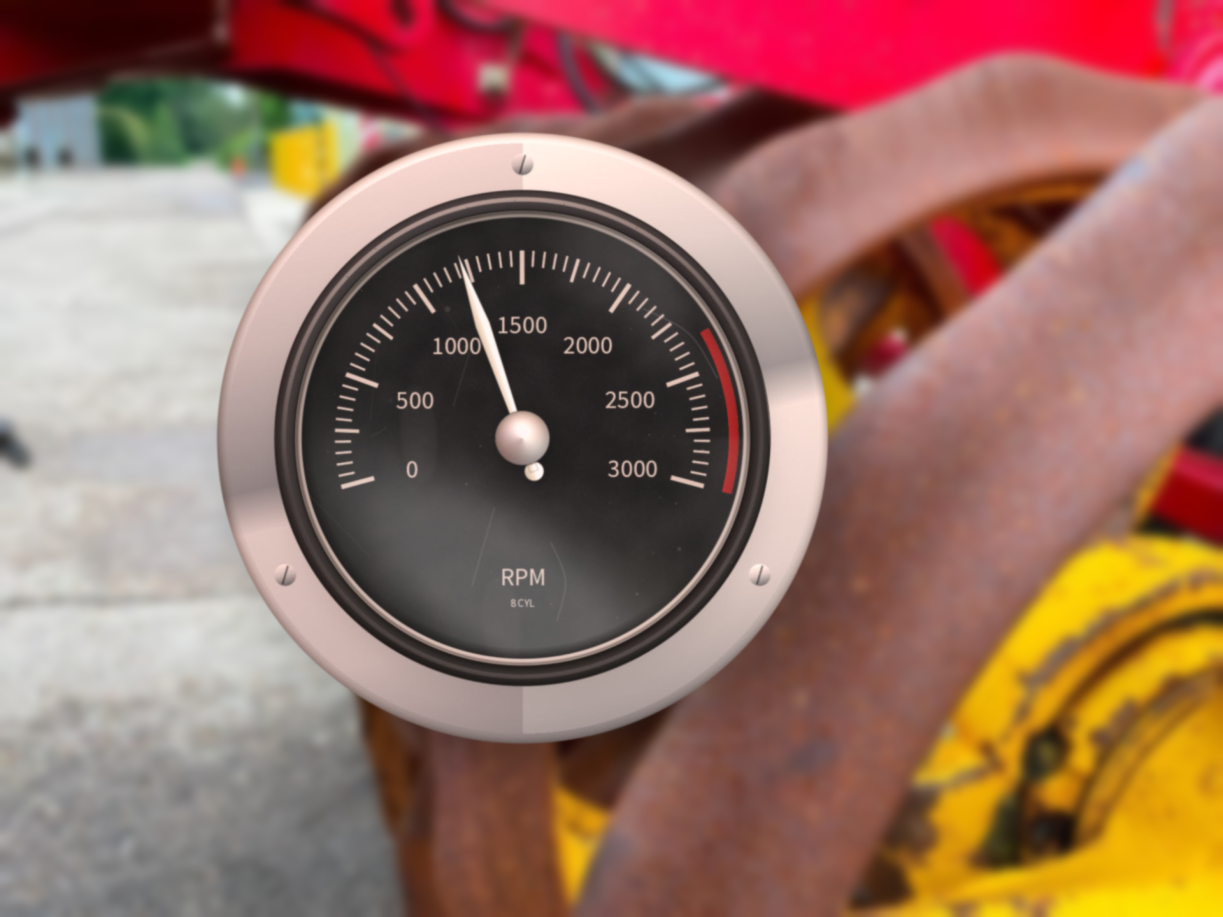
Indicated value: 1225 rpm
